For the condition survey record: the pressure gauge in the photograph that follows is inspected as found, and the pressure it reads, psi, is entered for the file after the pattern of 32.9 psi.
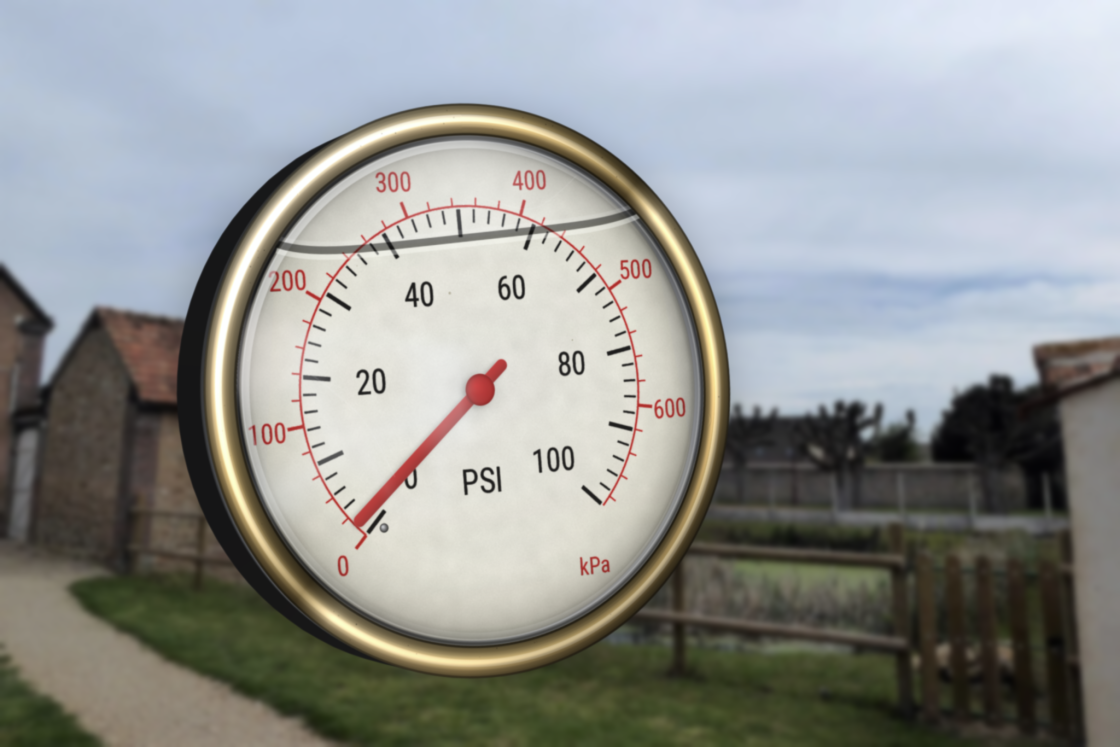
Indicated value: 2 psi
